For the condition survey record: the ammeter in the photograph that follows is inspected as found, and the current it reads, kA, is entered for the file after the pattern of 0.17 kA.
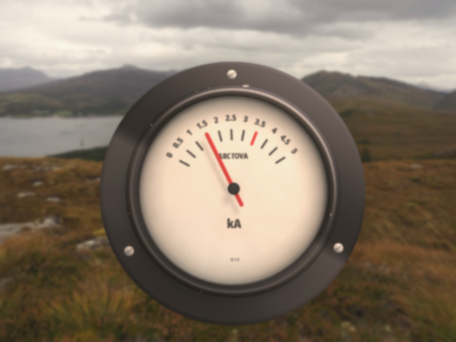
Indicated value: 1.5 kA
